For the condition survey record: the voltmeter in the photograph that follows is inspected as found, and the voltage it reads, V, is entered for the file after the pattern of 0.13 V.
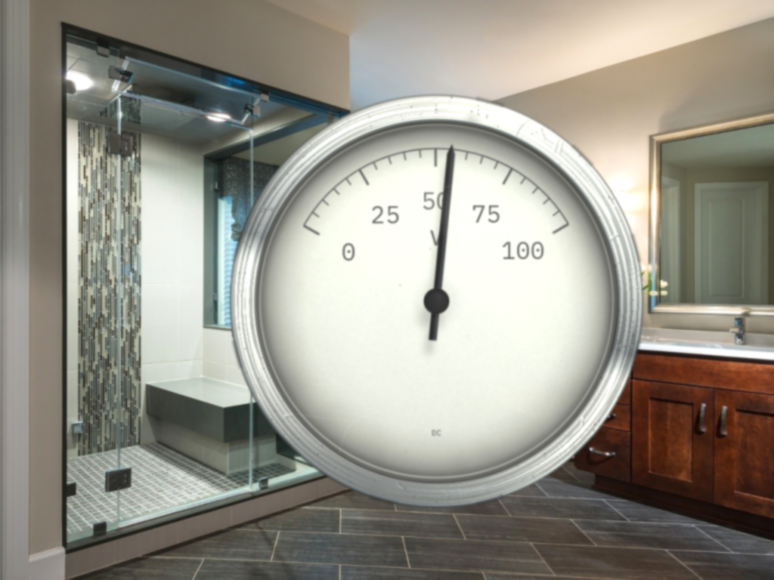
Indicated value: 55 V
